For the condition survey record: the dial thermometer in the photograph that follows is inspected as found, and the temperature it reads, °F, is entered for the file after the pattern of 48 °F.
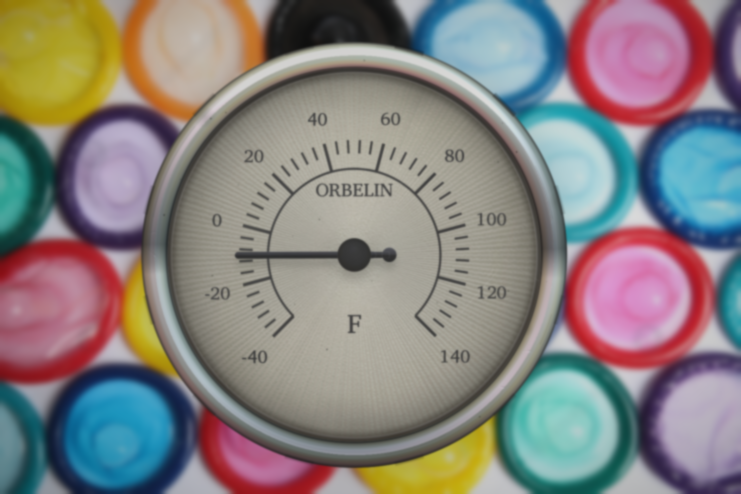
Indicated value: -10 °F
